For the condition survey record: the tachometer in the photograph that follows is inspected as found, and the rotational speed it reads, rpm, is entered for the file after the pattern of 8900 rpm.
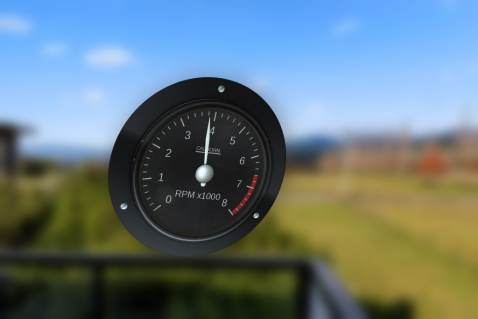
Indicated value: 3800 rpm
